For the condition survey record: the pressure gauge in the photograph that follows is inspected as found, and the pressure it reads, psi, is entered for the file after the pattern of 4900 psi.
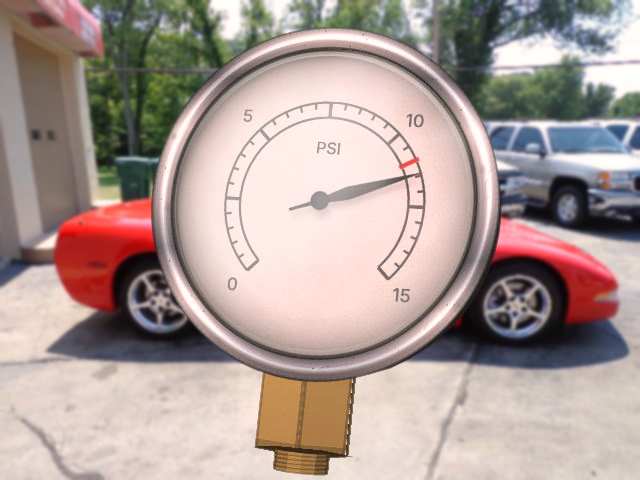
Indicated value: 11.5 psi
